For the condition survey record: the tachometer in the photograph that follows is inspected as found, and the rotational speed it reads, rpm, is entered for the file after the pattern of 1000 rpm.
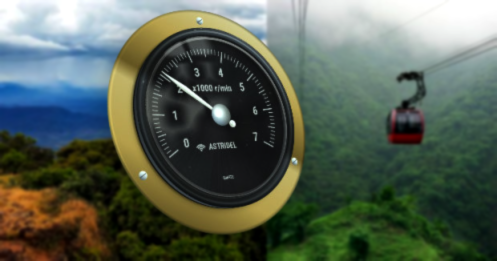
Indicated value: 2000 rpm
